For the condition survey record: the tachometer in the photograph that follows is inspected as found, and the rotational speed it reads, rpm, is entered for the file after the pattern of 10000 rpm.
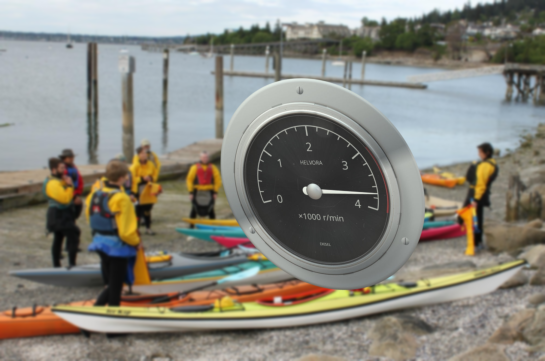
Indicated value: 3700 rpm
